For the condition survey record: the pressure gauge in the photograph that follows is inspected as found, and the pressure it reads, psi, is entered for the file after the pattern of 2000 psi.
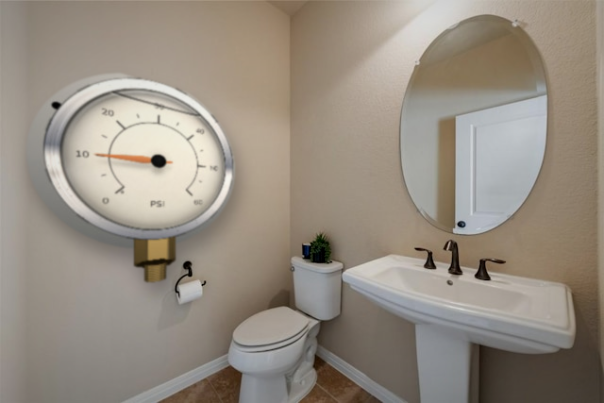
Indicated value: 10 psi
